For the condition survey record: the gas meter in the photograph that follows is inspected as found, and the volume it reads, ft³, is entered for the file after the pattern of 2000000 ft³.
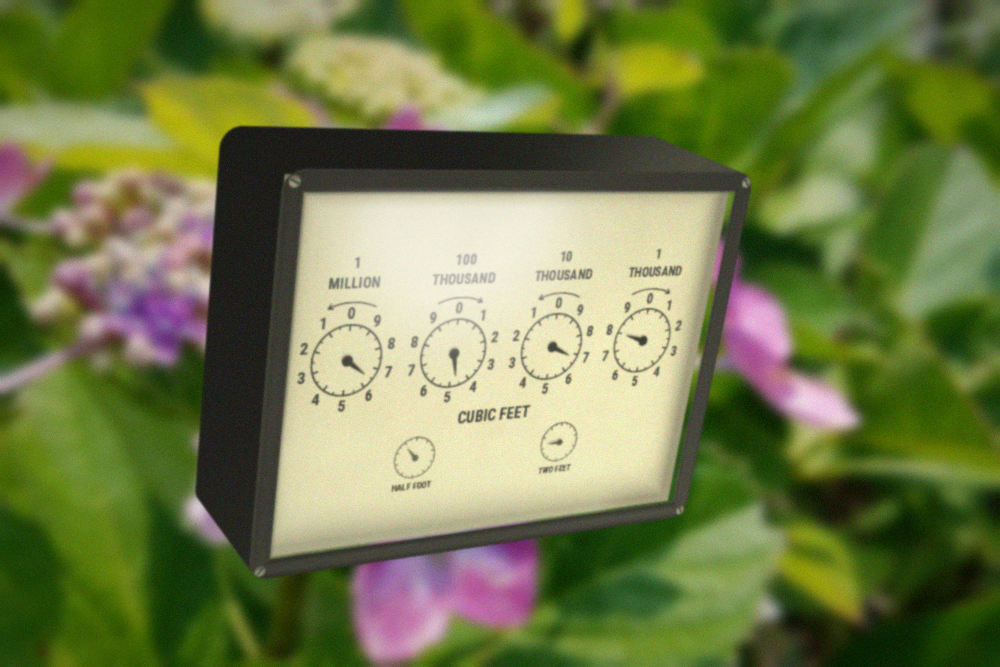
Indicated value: 646800 ft³
